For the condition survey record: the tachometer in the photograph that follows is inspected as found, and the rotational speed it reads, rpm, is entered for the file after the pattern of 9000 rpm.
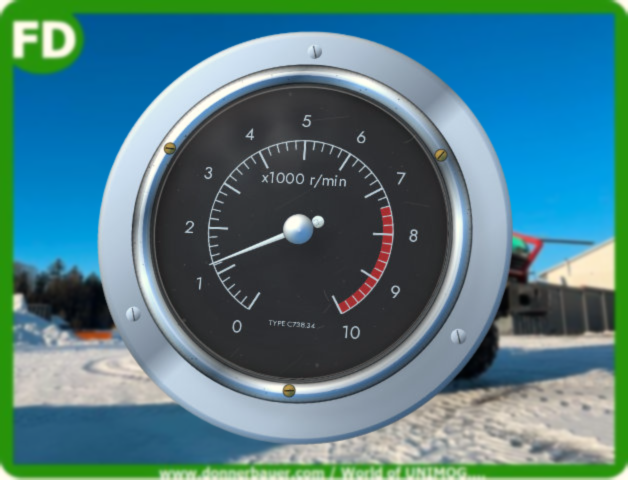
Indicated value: 1200 rpm
